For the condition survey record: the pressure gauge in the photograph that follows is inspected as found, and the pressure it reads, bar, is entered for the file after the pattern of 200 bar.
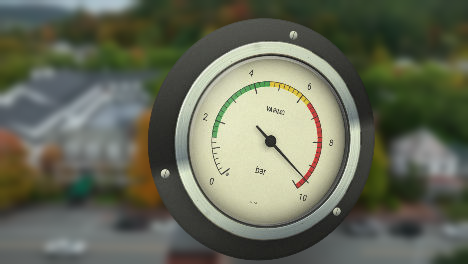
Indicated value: 9.6 bar
